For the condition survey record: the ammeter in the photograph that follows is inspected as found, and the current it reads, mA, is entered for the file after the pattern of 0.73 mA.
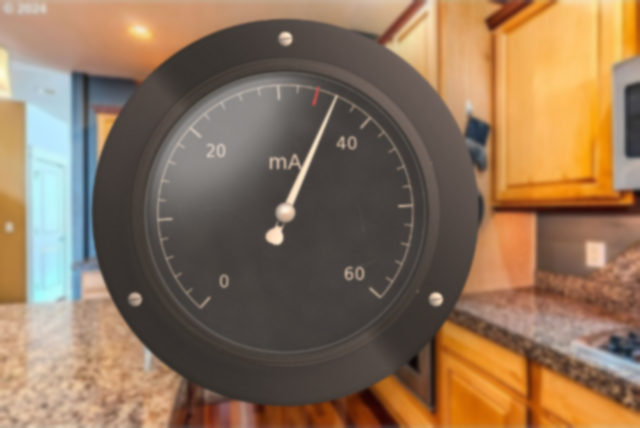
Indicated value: 36 mA
